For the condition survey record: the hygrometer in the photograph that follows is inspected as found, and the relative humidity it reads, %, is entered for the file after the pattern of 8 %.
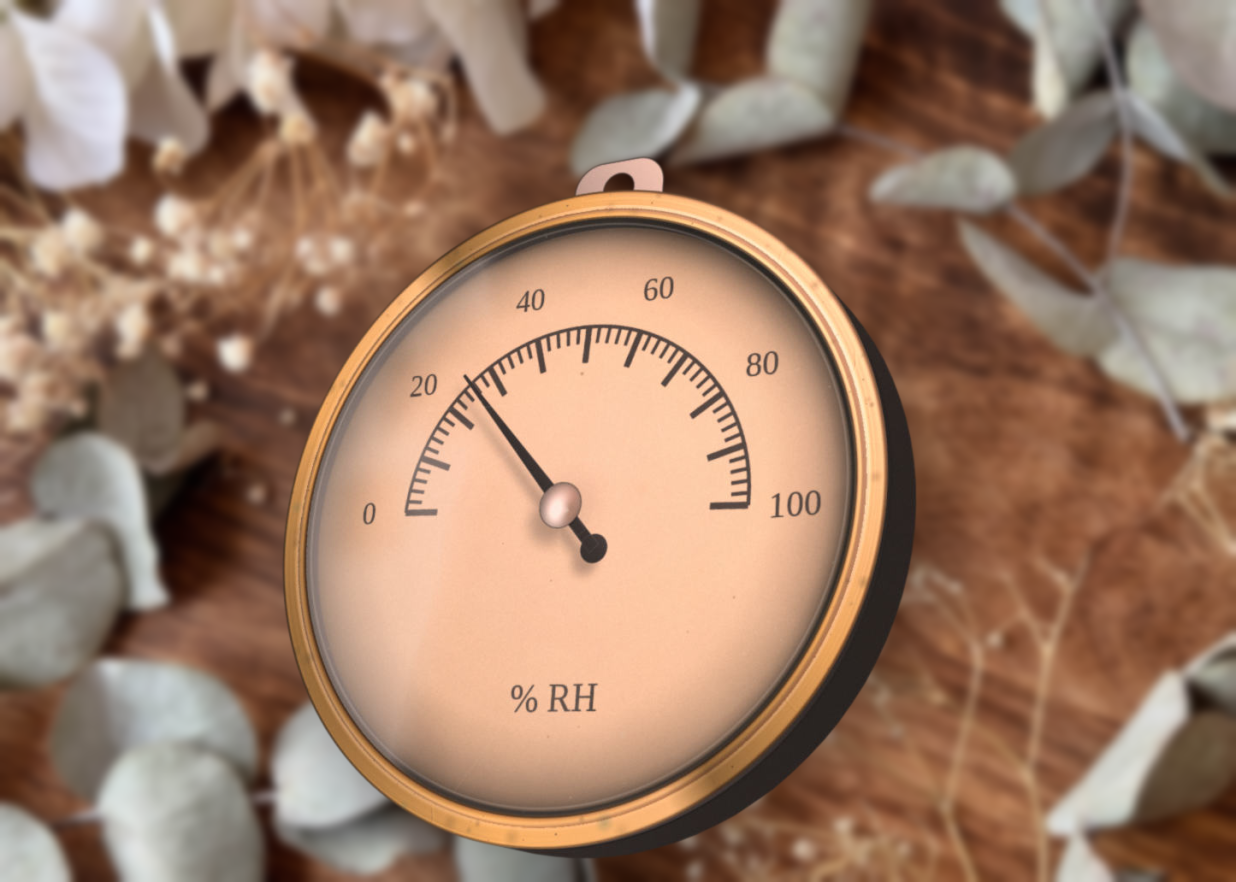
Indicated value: 26 %
